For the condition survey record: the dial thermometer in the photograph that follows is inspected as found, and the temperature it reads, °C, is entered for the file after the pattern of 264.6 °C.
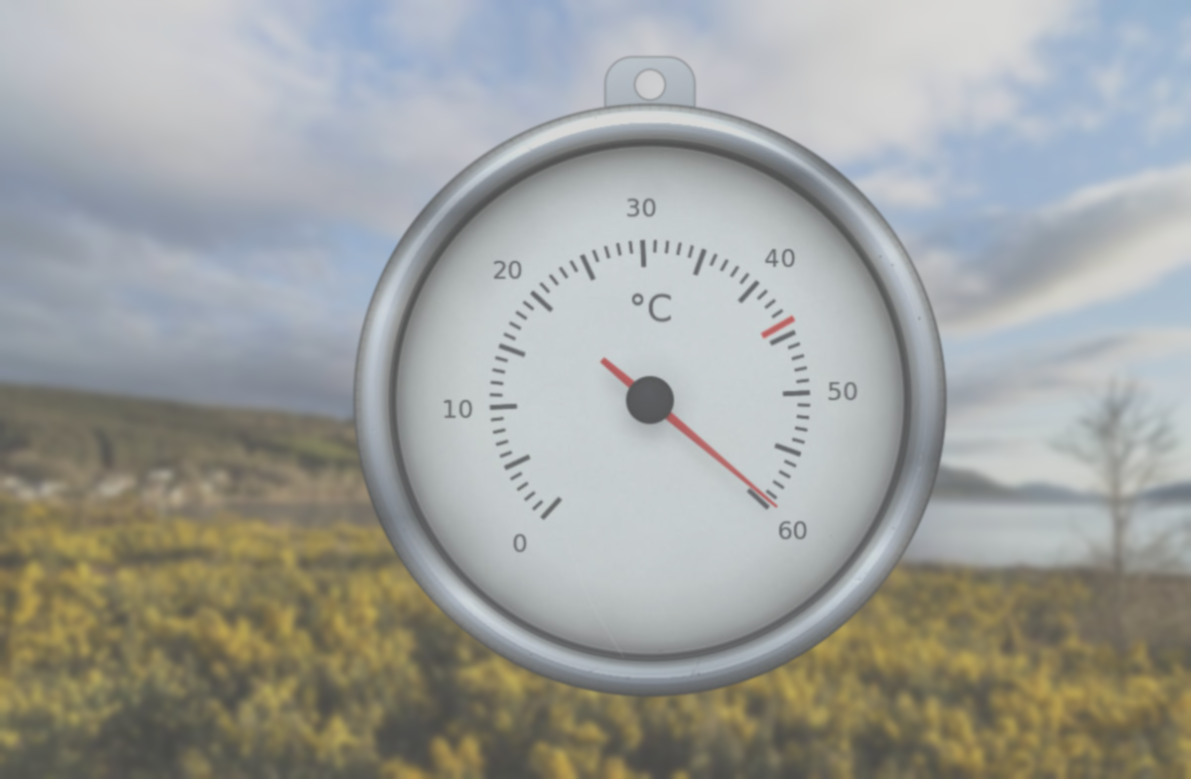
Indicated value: 59.5 °C
